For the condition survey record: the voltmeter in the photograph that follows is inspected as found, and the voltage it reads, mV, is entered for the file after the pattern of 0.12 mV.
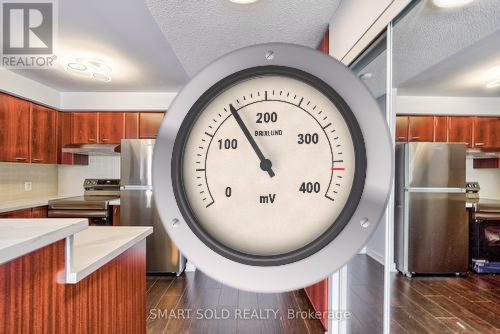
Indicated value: 150 mV
